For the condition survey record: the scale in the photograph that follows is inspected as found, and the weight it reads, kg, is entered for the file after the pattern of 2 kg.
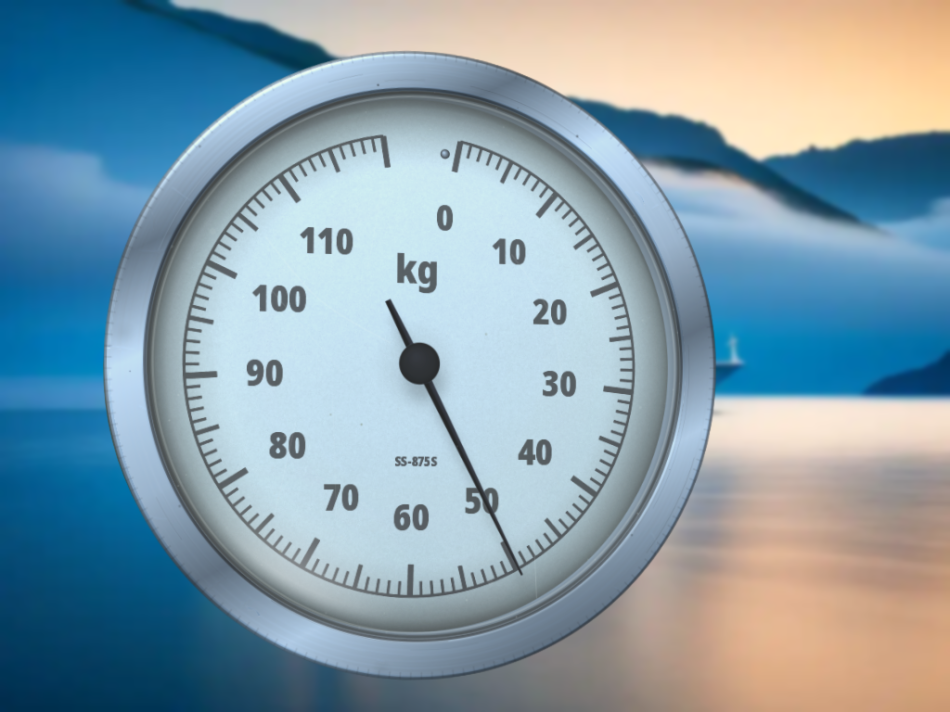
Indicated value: 50 kg
